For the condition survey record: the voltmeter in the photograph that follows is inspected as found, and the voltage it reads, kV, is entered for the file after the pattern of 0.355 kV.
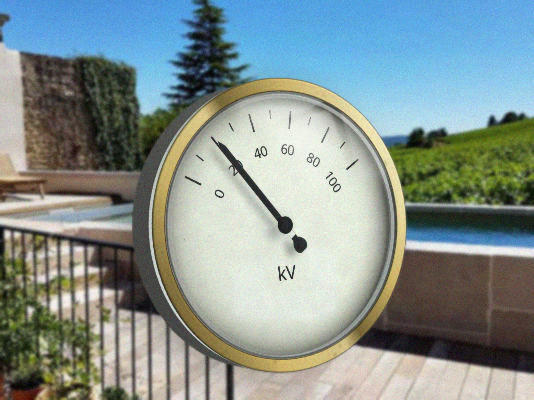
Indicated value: 20 kV
